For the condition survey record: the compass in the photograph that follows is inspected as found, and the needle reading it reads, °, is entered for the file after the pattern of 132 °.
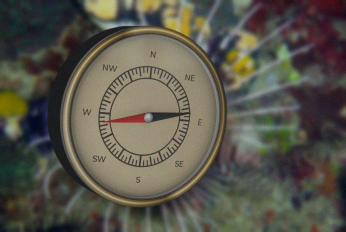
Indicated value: 260 °
